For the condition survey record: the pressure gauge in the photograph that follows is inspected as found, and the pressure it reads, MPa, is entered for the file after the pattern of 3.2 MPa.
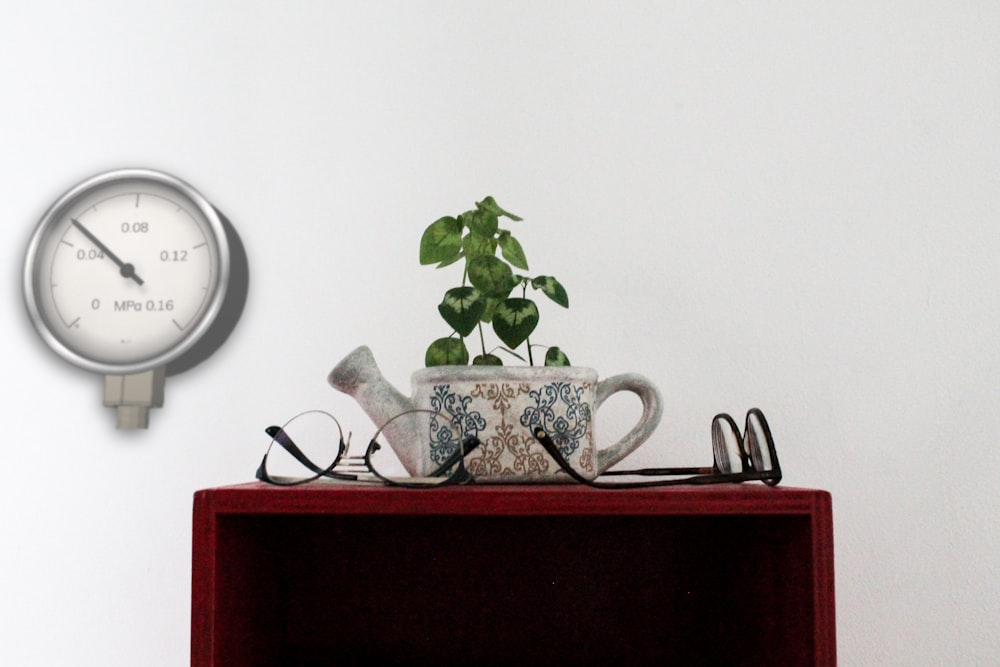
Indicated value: 0.05 MPa
